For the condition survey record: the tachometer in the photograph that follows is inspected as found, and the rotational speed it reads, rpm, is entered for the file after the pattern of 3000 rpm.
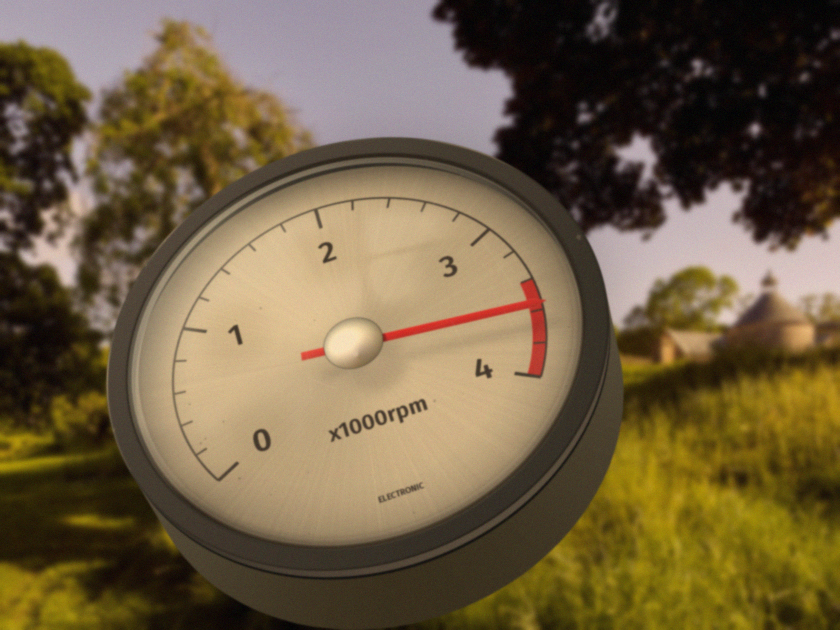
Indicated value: 3600 rpm
